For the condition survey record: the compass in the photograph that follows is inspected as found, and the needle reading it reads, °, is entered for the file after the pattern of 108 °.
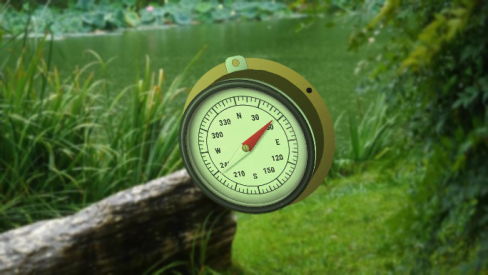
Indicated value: 55 °
